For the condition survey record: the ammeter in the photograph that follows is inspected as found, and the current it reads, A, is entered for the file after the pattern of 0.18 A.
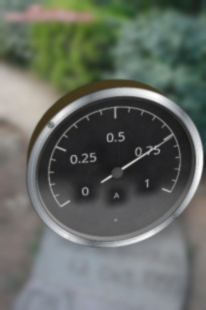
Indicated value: 0.75 A
